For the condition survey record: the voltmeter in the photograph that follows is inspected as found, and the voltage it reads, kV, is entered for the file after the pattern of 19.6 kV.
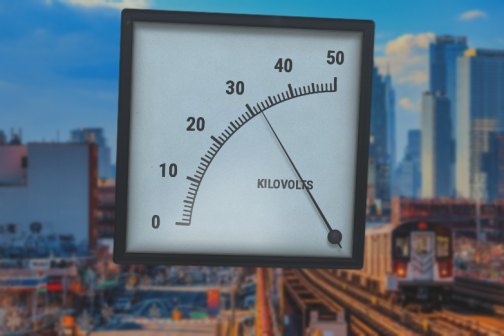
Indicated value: 32 kV
